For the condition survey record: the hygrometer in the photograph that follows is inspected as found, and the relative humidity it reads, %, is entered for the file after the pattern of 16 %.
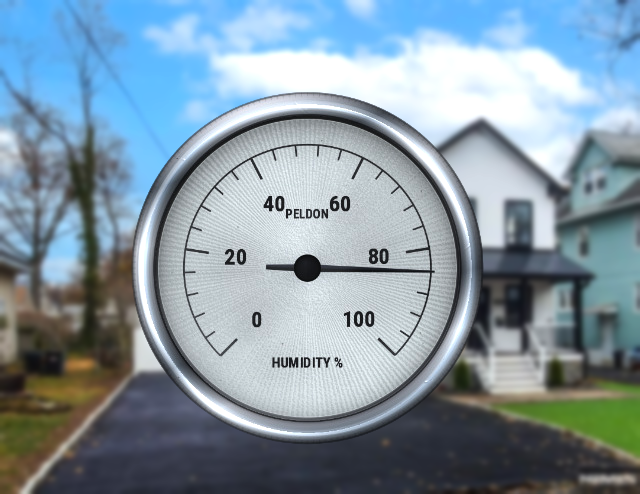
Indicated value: 84 %
